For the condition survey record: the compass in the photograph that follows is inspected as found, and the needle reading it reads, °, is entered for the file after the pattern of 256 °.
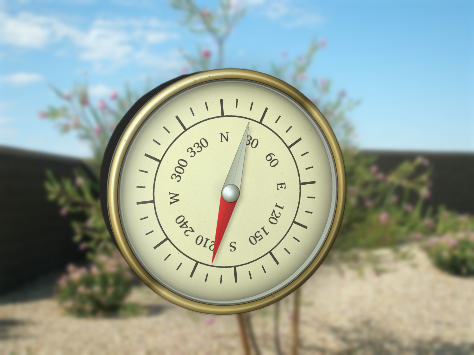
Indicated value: 200 °
